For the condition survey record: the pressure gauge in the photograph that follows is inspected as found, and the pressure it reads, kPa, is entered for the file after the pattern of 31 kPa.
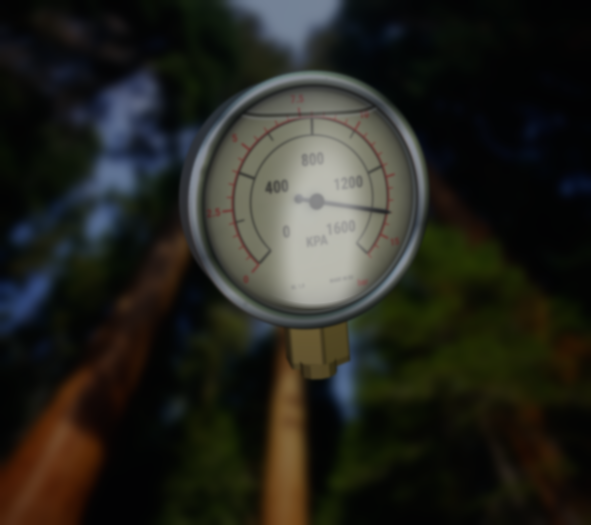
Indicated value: 1400 kPa
